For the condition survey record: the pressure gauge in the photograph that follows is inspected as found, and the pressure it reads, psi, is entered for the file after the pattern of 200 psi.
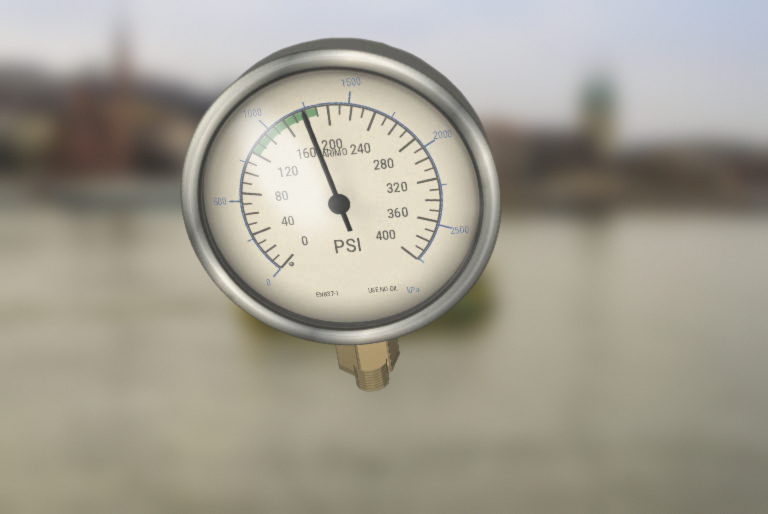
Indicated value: 180 psi
